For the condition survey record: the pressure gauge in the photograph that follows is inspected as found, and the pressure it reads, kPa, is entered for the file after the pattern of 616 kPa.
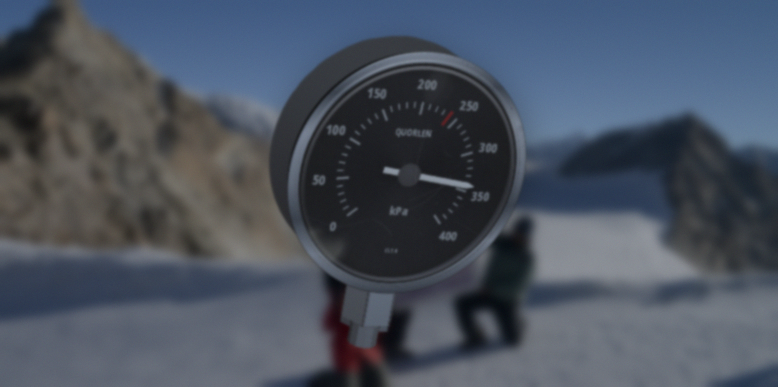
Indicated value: 340 kPa
